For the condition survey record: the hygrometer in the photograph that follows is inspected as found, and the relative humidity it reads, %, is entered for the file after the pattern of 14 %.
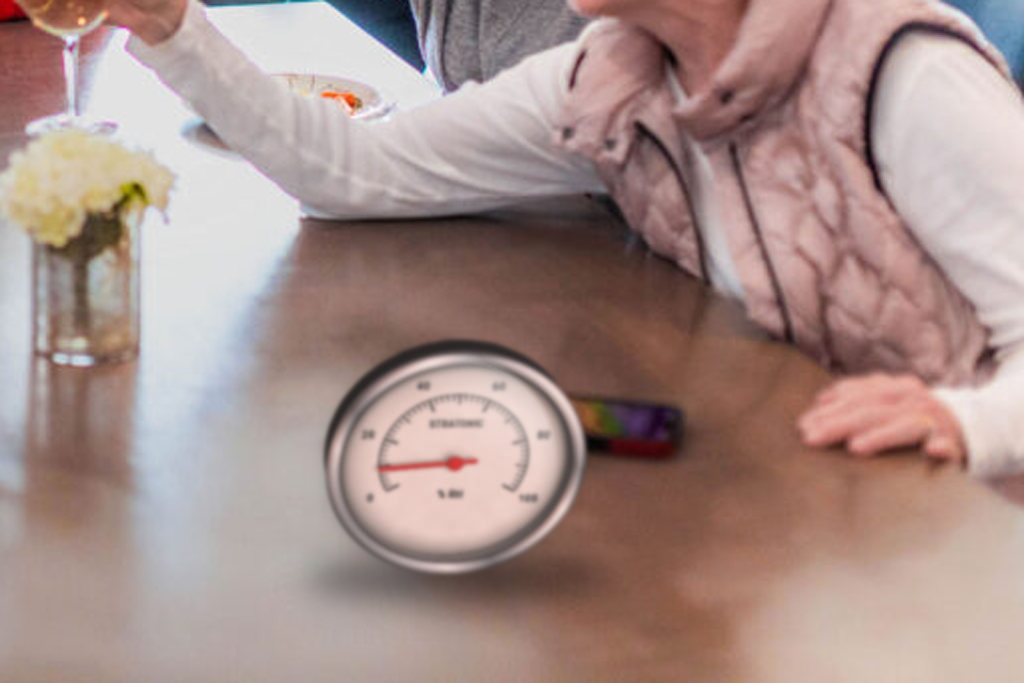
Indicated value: 10 %
